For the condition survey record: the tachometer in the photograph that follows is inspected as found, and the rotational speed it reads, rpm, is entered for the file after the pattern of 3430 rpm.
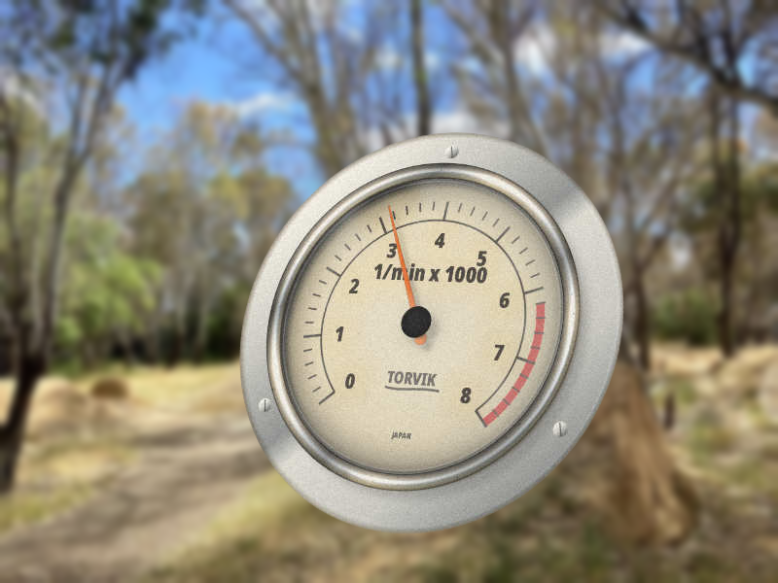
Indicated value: 3200 rpm
